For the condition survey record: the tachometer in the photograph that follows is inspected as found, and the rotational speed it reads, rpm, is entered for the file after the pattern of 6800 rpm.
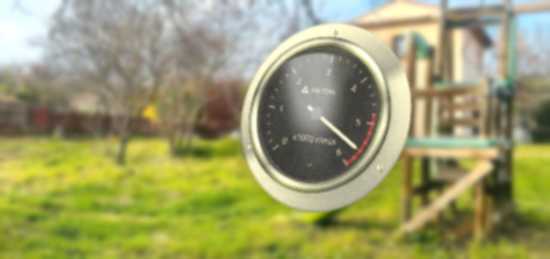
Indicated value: 5600 rpm
